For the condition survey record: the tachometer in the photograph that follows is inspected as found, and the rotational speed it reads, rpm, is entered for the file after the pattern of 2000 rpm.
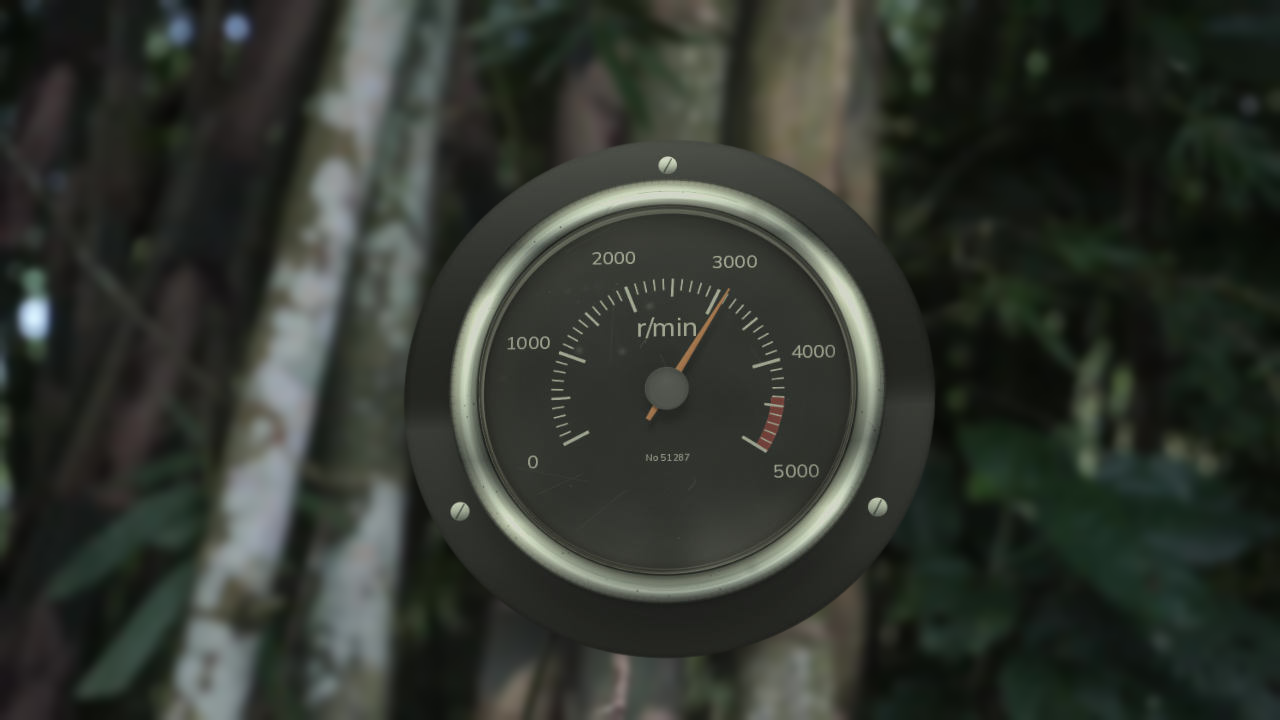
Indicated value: 3100 rpm
